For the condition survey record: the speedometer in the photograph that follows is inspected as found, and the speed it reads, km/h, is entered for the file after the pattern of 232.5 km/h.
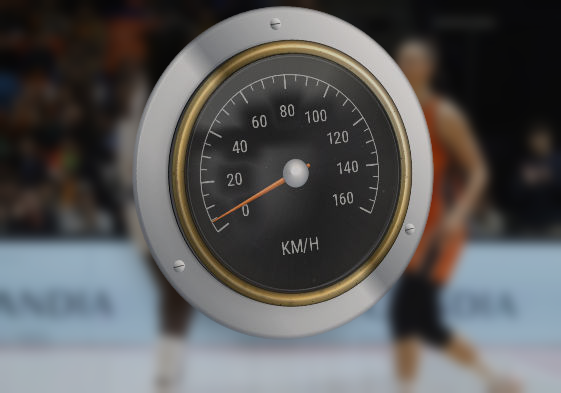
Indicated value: 5 km/h
